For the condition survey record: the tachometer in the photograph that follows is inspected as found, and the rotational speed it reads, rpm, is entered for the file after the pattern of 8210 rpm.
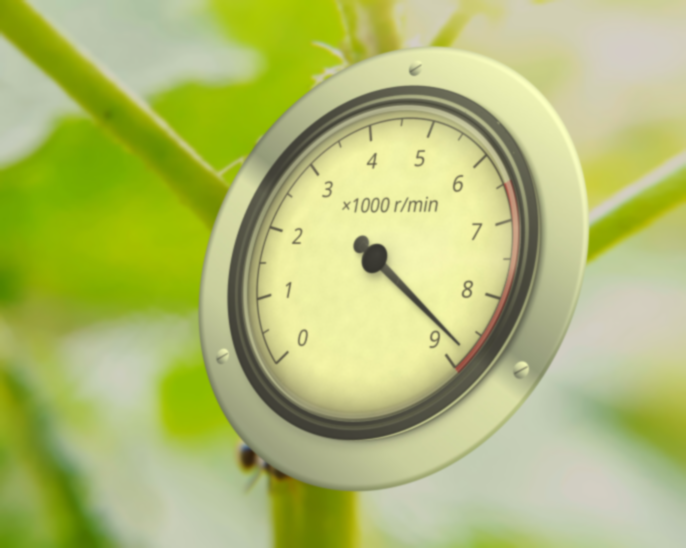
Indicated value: 8750 rpm
